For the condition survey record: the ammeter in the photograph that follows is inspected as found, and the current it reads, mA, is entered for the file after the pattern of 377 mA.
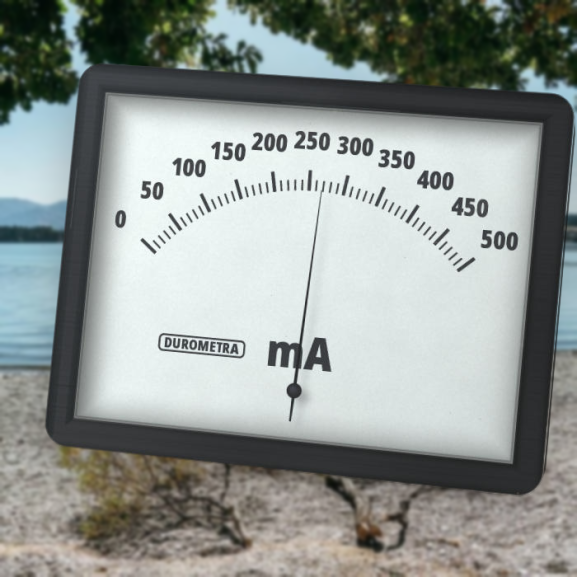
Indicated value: 270 mA
